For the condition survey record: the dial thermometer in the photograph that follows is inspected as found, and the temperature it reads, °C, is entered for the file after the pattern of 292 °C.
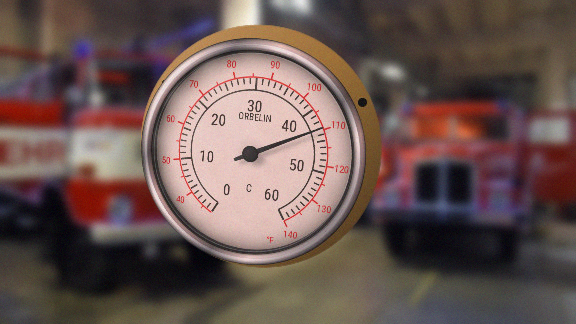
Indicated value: 43 °C
